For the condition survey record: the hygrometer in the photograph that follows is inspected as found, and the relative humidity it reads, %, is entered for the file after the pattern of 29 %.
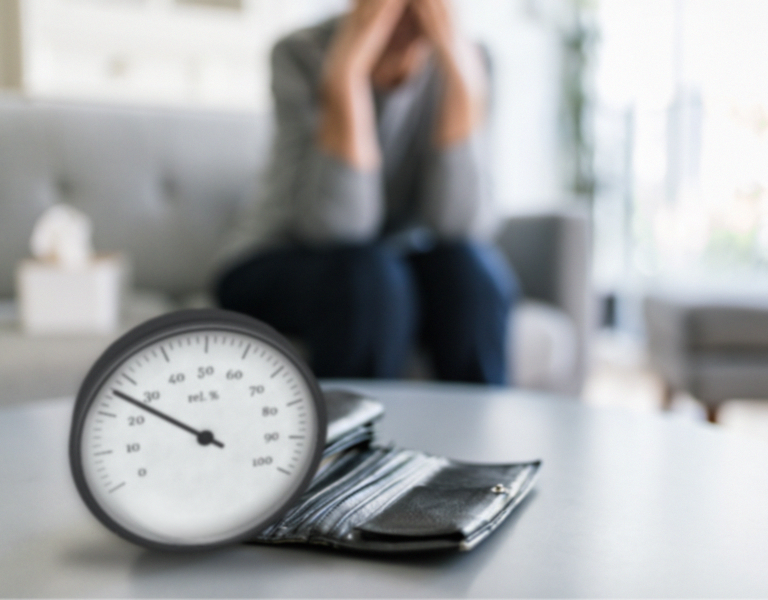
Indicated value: 26 %
